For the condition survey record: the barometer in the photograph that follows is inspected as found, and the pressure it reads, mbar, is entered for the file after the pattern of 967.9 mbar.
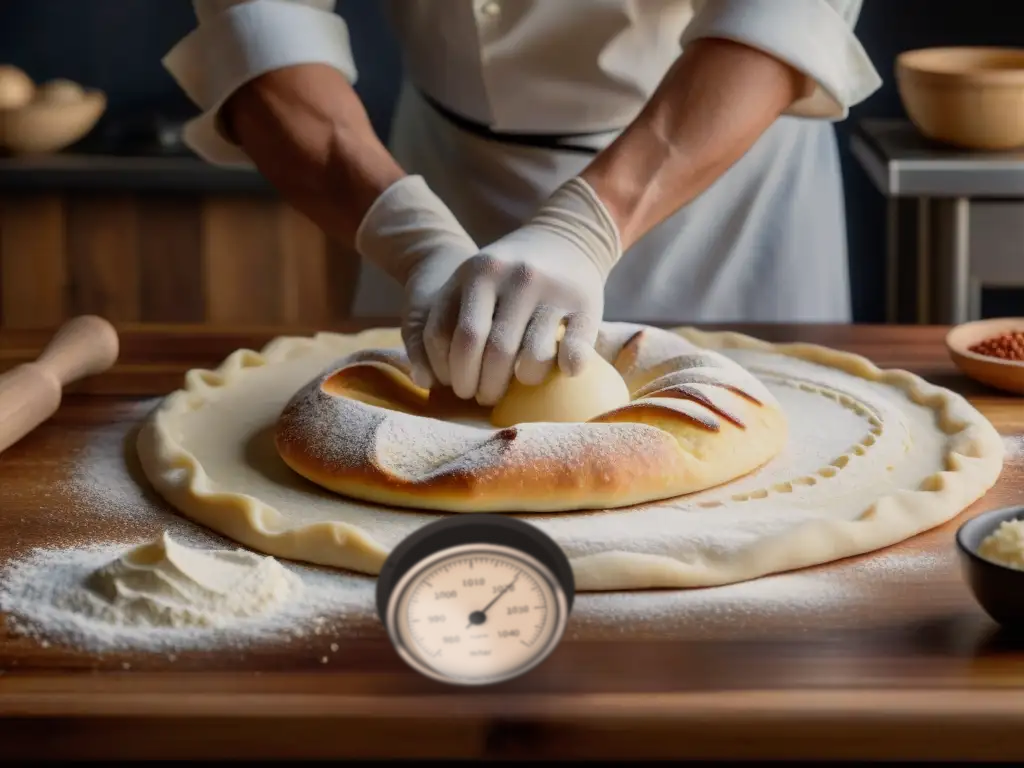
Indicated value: 1020 mbar
